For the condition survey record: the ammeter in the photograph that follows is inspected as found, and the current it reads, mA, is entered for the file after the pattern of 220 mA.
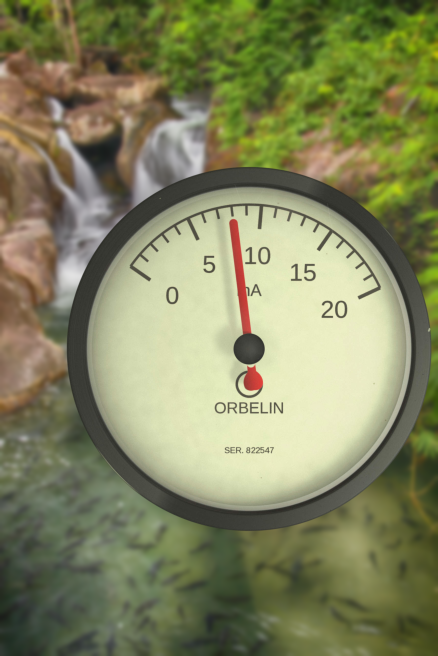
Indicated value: 8 mA
